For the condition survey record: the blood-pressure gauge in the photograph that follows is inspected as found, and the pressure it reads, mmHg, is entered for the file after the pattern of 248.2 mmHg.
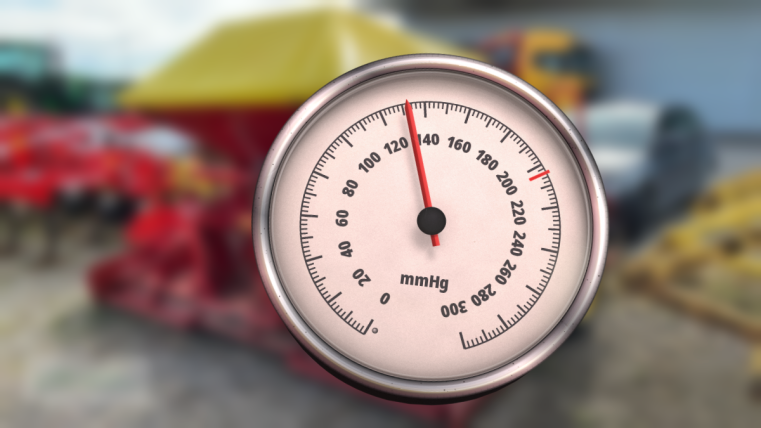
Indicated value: 132 mmHg
